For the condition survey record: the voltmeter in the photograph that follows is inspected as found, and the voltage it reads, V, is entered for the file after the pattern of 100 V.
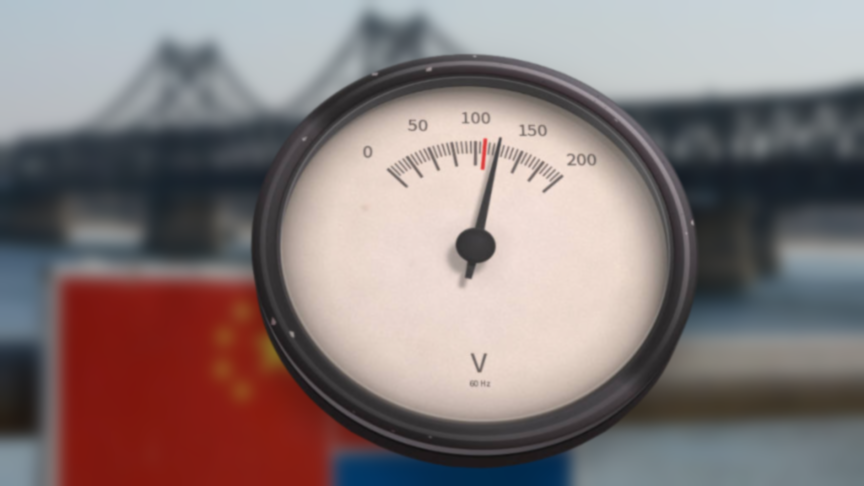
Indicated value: 125 V
